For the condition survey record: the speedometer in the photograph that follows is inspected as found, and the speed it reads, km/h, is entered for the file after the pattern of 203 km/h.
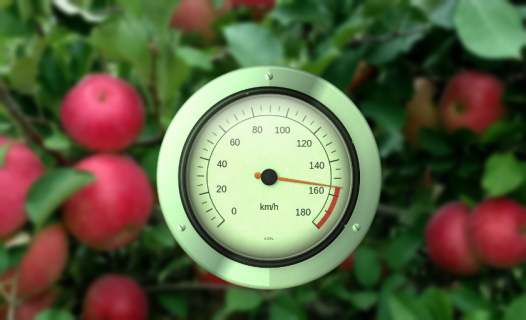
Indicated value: 155 km/h
